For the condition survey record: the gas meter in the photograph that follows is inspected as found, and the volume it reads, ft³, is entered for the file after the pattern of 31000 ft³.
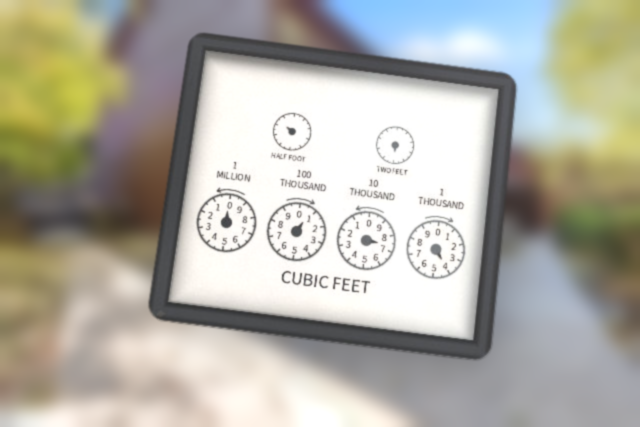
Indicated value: 7400 ft³
